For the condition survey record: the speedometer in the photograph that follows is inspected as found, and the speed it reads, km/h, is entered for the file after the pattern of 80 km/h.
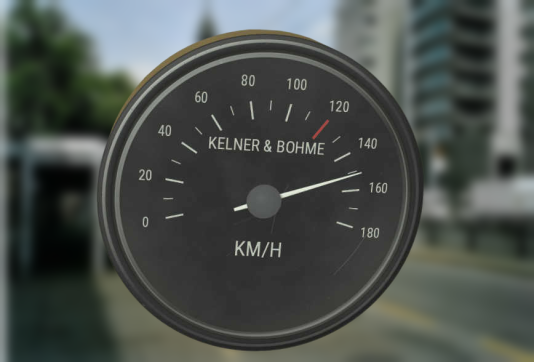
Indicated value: 150 km/h
